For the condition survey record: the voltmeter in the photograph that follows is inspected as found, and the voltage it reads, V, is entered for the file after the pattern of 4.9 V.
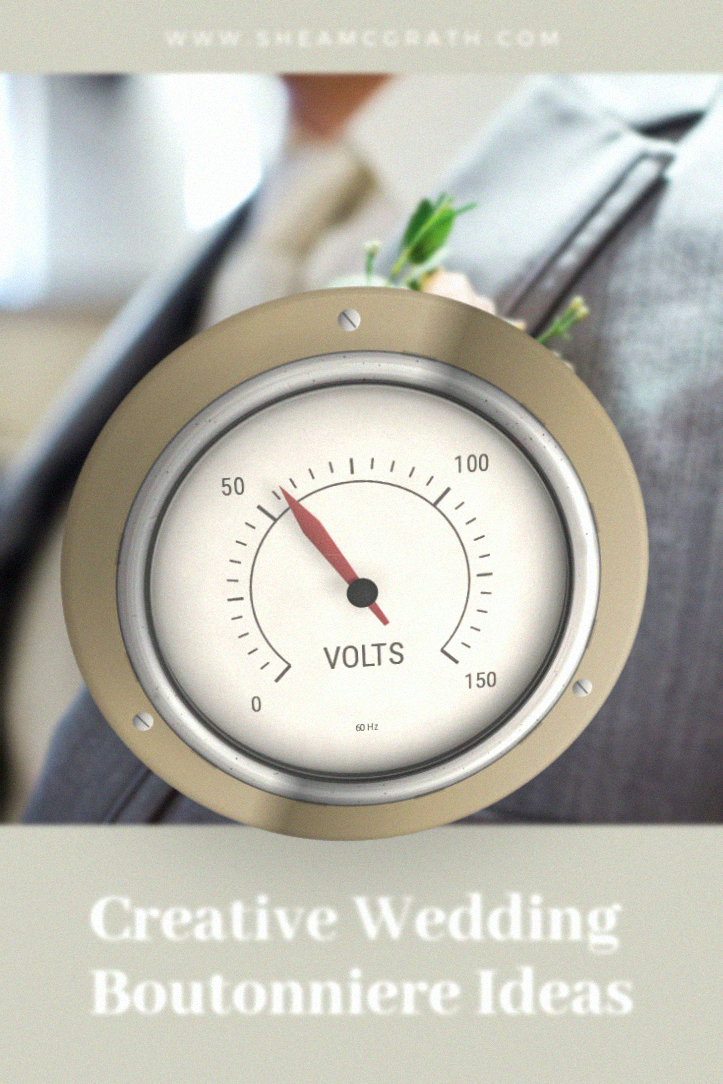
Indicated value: 57.5 V
